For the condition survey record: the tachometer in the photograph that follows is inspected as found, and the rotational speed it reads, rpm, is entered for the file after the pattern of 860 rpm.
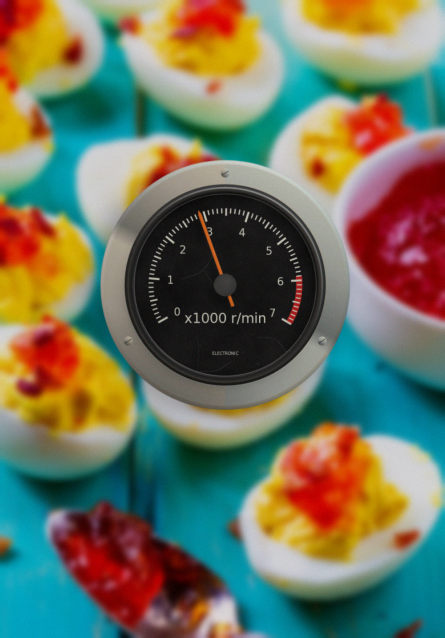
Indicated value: 2900 rpm
